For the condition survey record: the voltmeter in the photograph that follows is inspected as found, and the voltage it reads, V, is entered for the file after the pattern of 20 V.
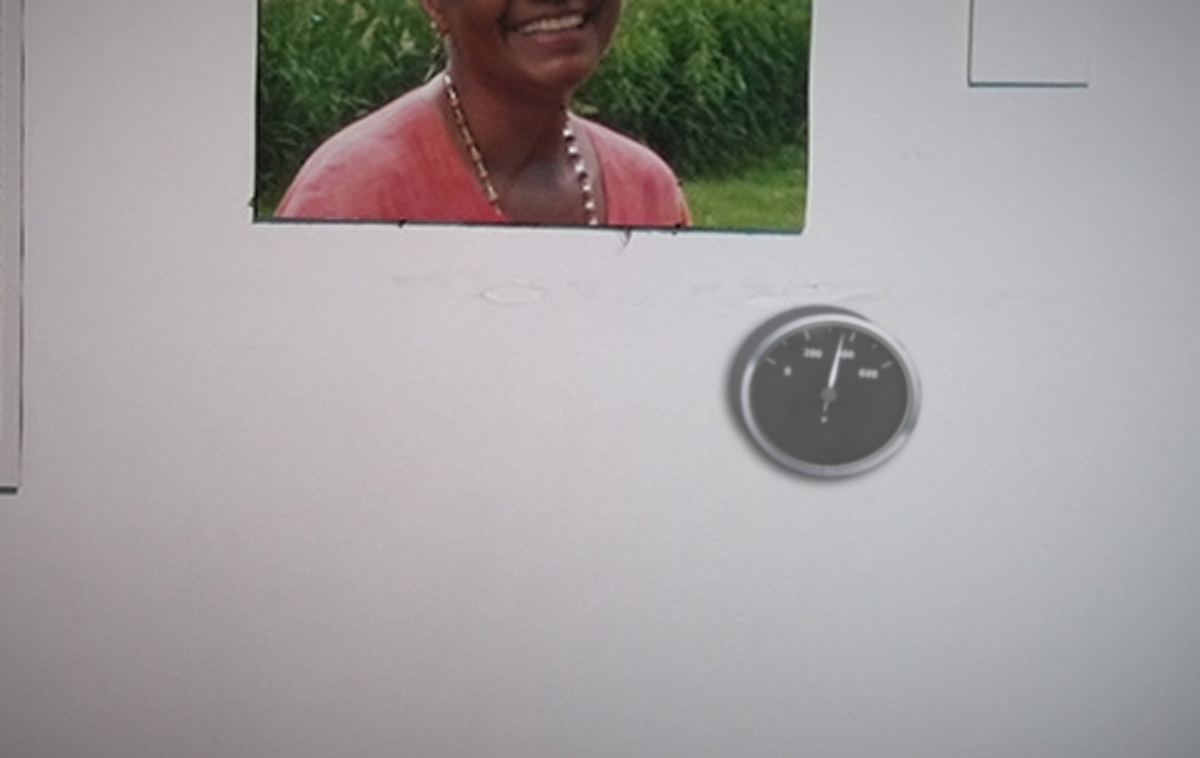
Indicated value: 350 V
